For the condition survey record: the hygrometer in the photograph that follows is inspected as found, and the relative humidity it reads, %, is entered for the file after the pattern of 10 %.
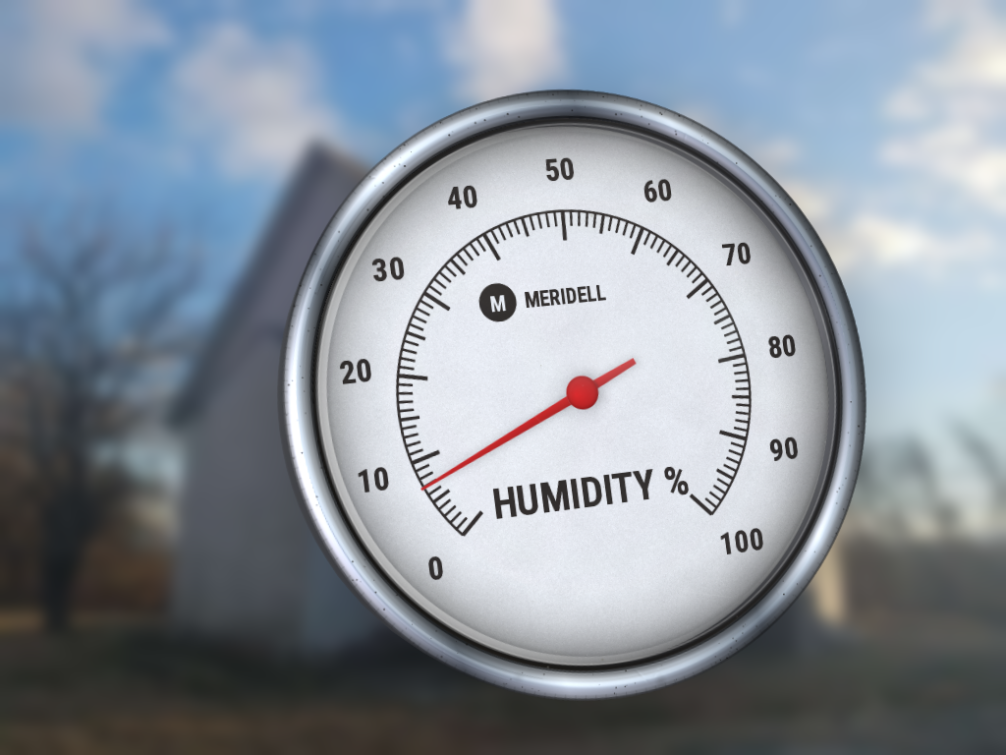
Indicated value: 7 %
